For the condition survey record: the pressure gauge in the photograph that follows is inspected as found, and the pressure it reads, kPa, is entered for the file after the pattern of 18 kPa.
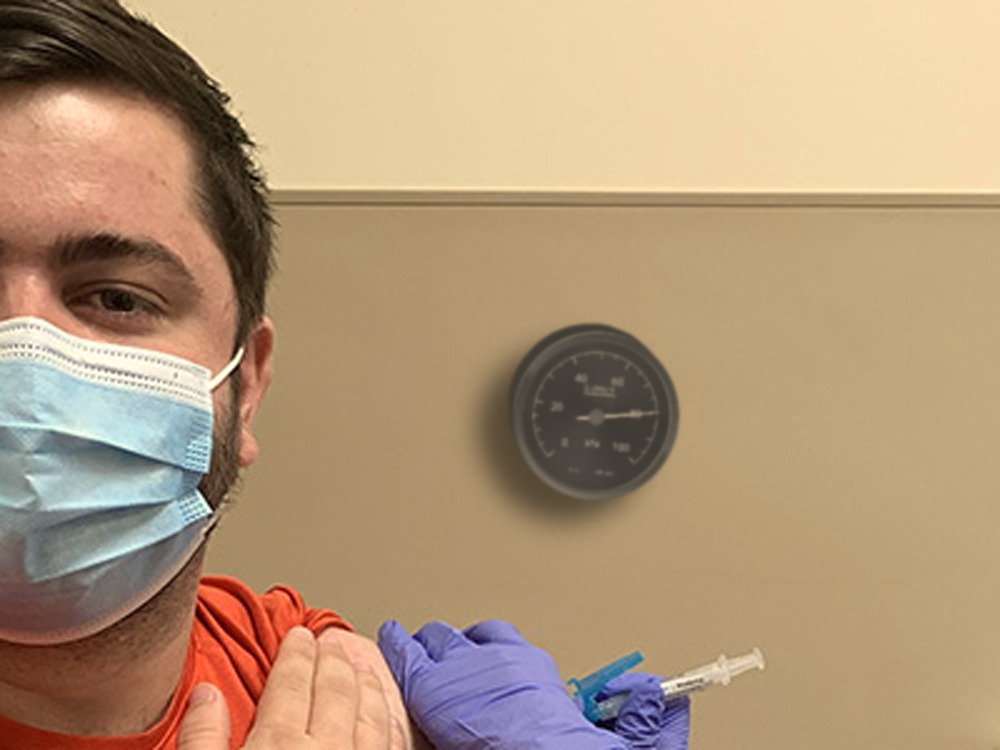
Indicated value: 80 kPa
